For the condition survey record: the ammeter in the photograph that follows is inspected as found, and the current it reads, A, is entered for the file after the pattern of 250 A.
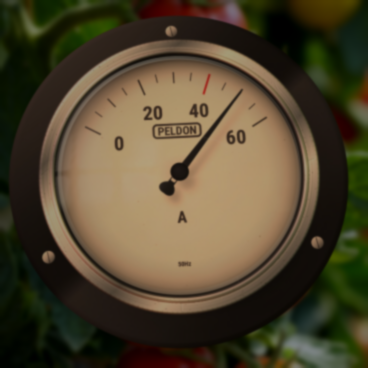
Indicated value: 50 A
